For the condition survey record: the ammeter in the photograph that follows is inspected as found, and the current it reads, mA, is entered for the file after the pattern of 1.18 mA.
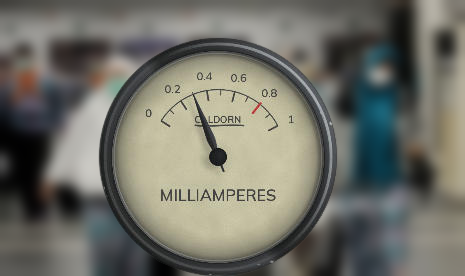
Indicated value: 0.3 mA
